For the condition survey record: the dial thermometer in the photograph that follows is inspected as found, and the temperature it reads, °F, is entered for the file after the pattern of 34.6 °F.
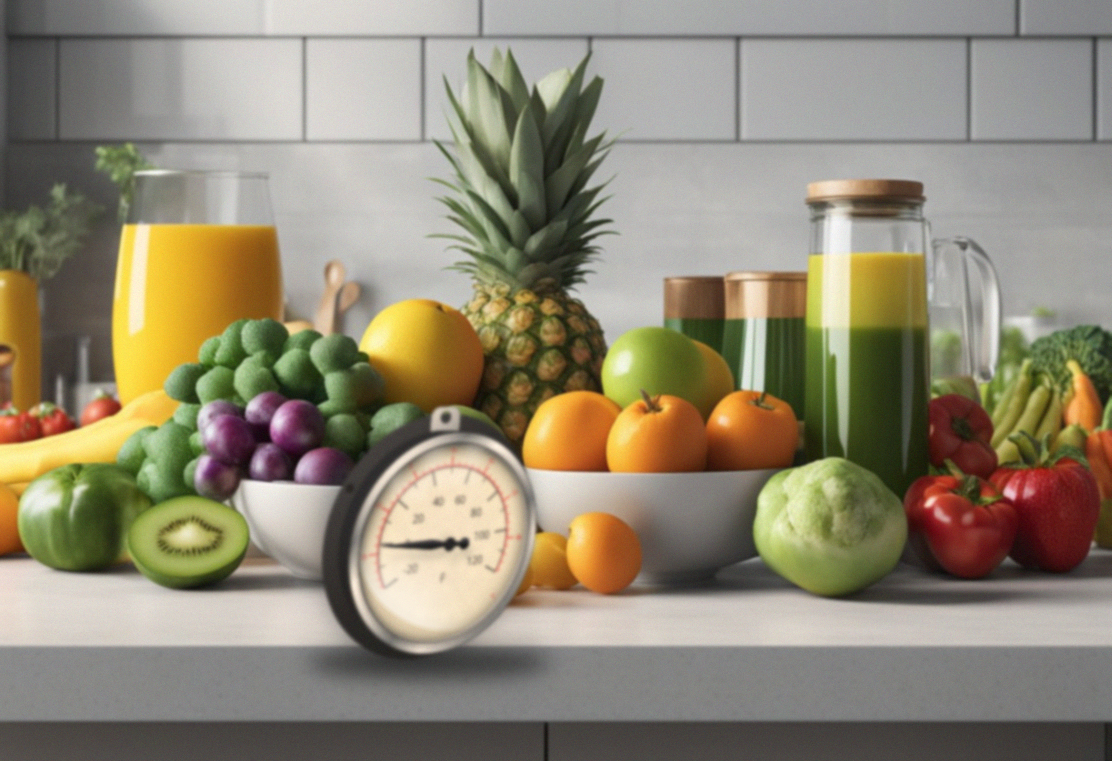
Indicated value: 0 °F
